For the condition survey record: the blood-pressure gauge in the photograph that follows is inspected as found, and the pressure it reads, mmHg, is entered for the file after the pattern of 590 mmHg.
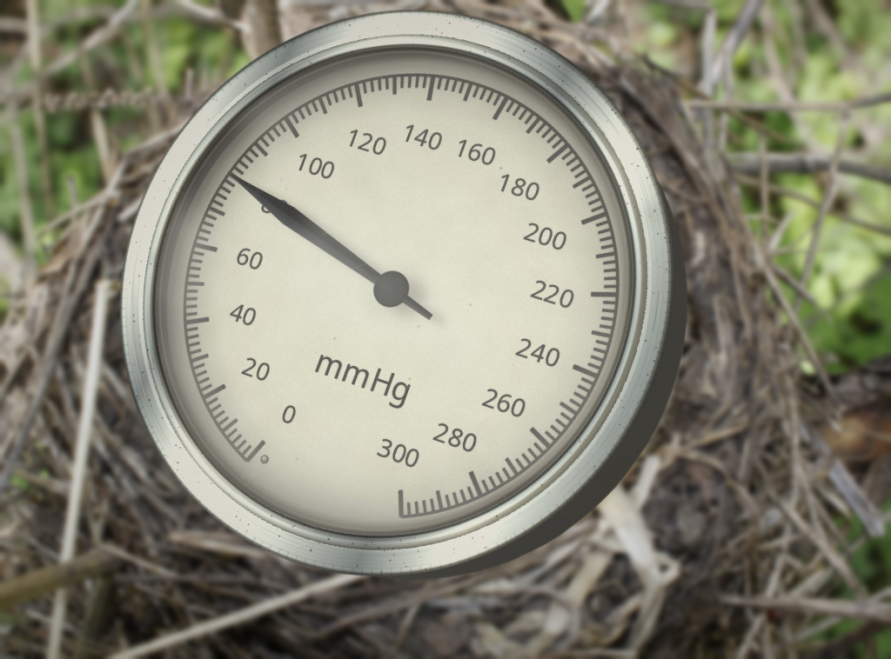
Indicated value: 80 mmHg
